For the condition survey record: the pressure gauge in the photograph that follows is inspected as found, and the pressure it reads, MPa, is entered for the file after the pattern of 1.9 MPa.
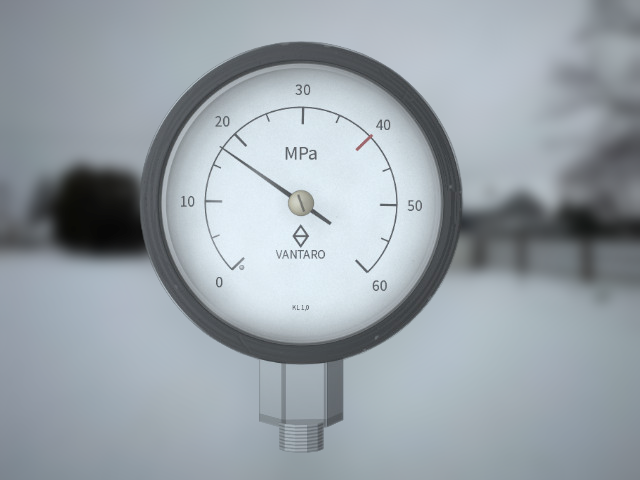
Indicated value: 17.5 MPa
